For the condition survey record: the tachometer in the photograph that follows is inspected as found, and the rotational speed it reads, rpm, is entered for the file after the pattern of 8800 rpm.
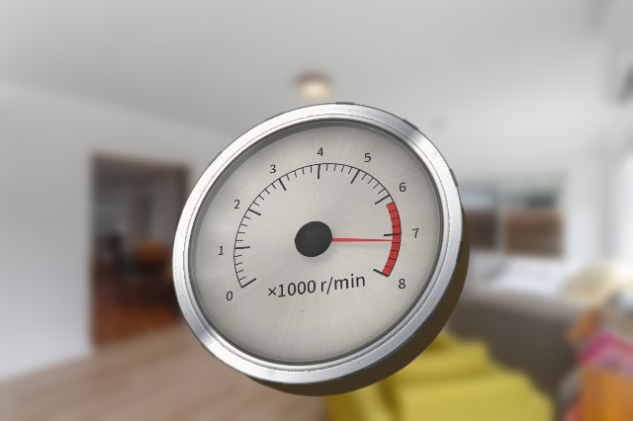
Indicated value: 7200 rpm
